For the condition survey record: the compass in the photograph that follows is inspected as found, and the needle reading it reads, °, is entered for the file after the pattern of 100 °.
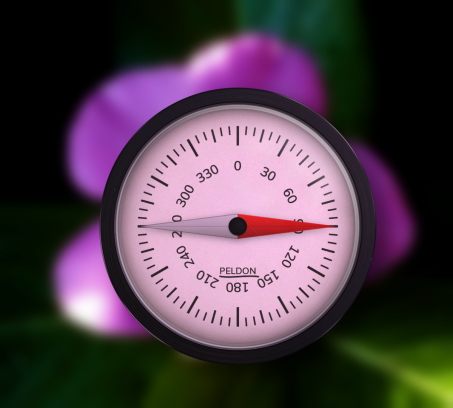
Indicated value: 90 °
